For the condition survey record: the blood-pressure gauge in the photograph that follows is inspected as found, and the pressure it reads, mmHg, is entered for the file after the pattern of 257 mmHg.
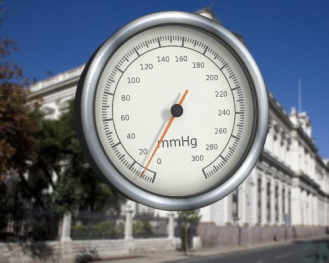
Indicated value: 10 mmHg
